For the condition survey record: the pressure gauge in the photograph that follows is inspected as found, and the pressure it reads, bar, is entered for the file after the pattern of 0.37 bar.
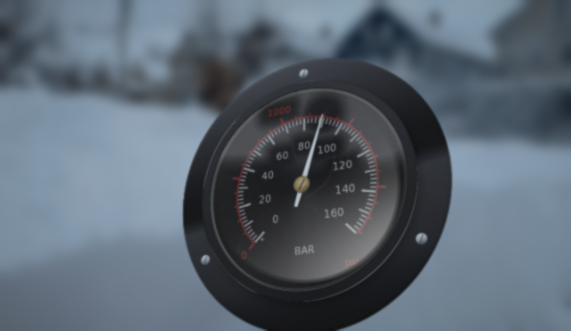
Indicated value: 90 bar
